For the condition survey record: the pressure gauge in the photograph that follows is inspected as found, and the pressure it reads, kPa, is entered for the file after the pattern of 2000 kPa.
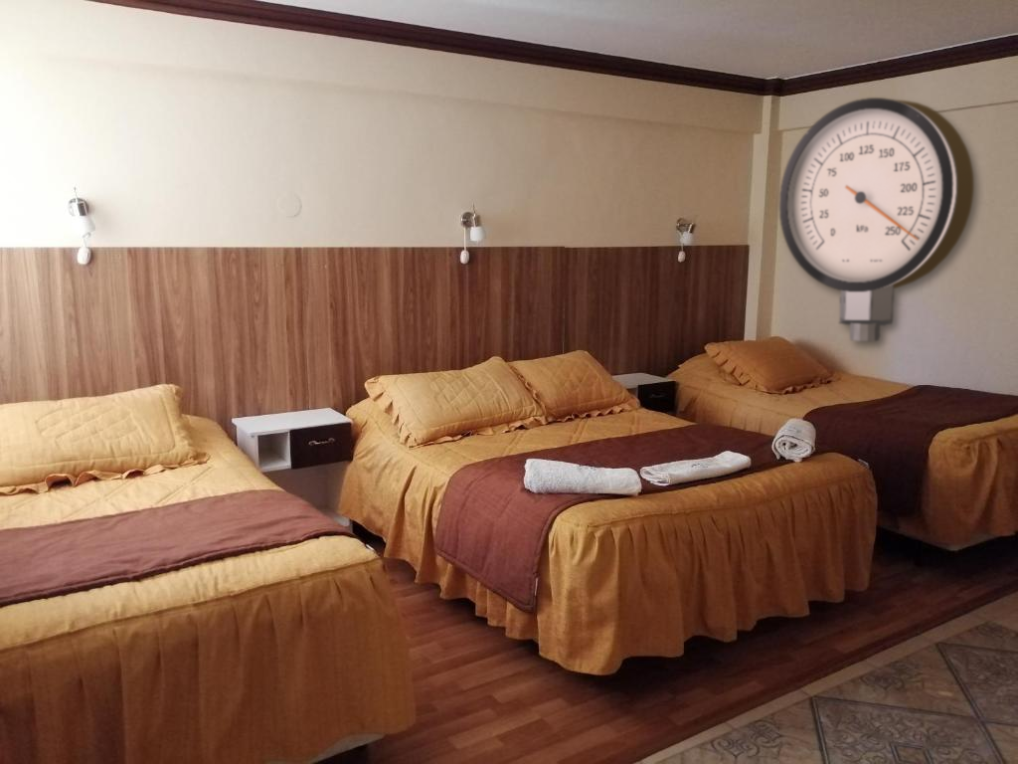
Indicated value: 240 kPa
